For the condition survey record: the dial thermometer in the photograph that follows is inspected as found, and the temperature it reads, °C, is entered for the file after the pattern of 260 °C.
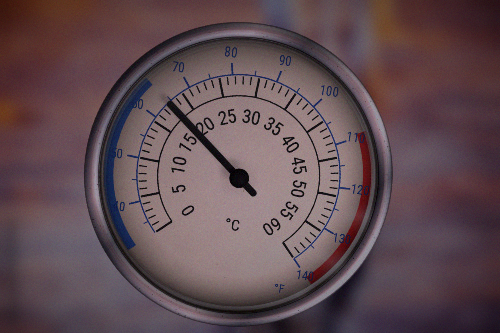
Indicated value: 18 °C
